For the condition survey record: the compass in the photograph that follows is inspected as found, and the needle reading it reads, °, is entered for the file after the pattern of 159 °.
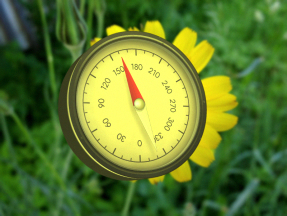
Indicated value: 160 °
